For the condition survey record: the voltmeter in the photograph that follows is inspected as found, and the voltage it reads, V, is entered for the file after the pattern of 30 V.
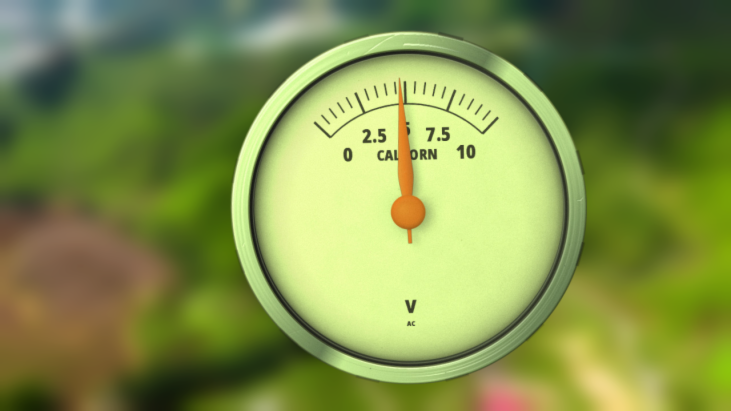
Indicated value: 4.75 V
